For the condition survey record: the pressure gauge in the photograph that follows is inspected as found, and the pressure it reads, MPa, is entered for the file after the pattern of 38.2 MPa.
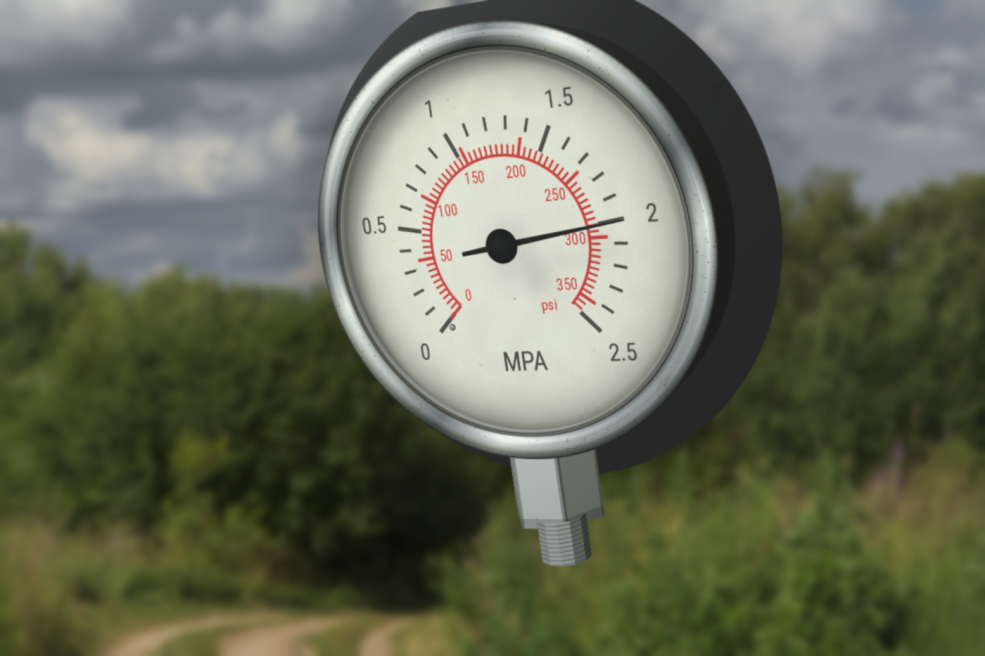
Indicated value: 2 MPa
